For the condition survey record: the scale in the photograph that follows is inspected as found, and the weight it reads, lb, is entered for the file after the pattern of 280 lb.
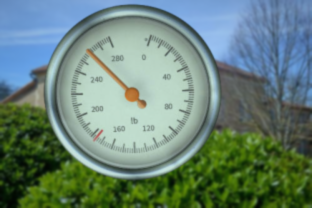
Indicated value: 260 lb
